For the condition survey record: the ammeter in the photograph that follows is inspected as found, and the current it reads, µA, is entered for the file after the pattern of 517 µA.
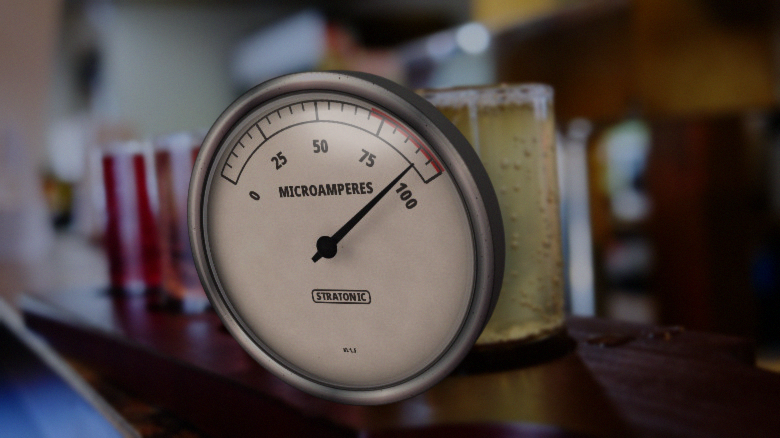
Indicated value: 92.5 µA
